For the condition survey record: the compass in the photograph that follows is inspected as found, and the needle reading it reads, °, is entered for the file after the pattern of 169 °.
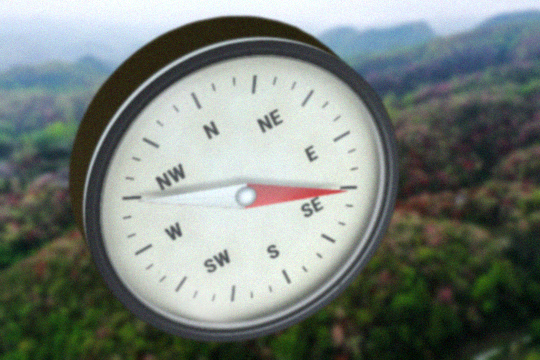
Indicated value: 120 °
